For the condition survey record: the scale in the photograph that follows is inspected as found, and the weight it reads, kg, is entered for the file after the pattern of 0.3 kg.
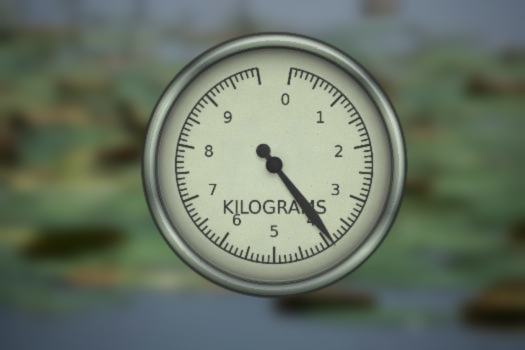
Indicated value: 3.9 kg
